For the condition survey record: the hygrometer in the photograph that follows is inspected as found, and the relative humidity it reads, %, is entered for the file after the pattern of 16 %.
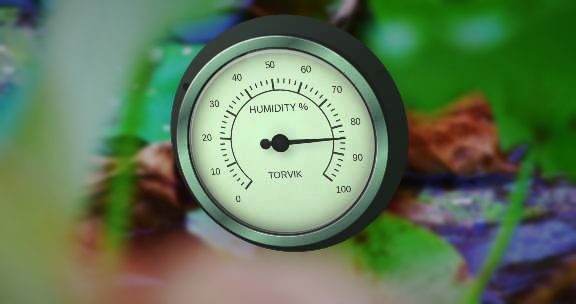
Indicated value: 84 %
